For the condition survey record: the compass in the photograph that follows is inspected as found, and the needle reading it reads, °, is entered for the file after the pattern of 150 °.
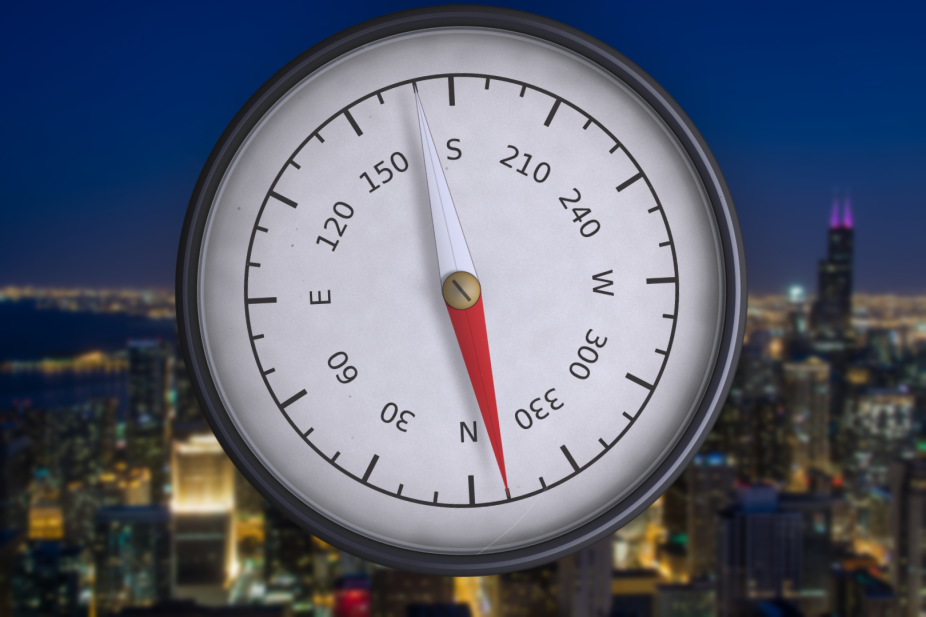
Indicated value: 350 °
